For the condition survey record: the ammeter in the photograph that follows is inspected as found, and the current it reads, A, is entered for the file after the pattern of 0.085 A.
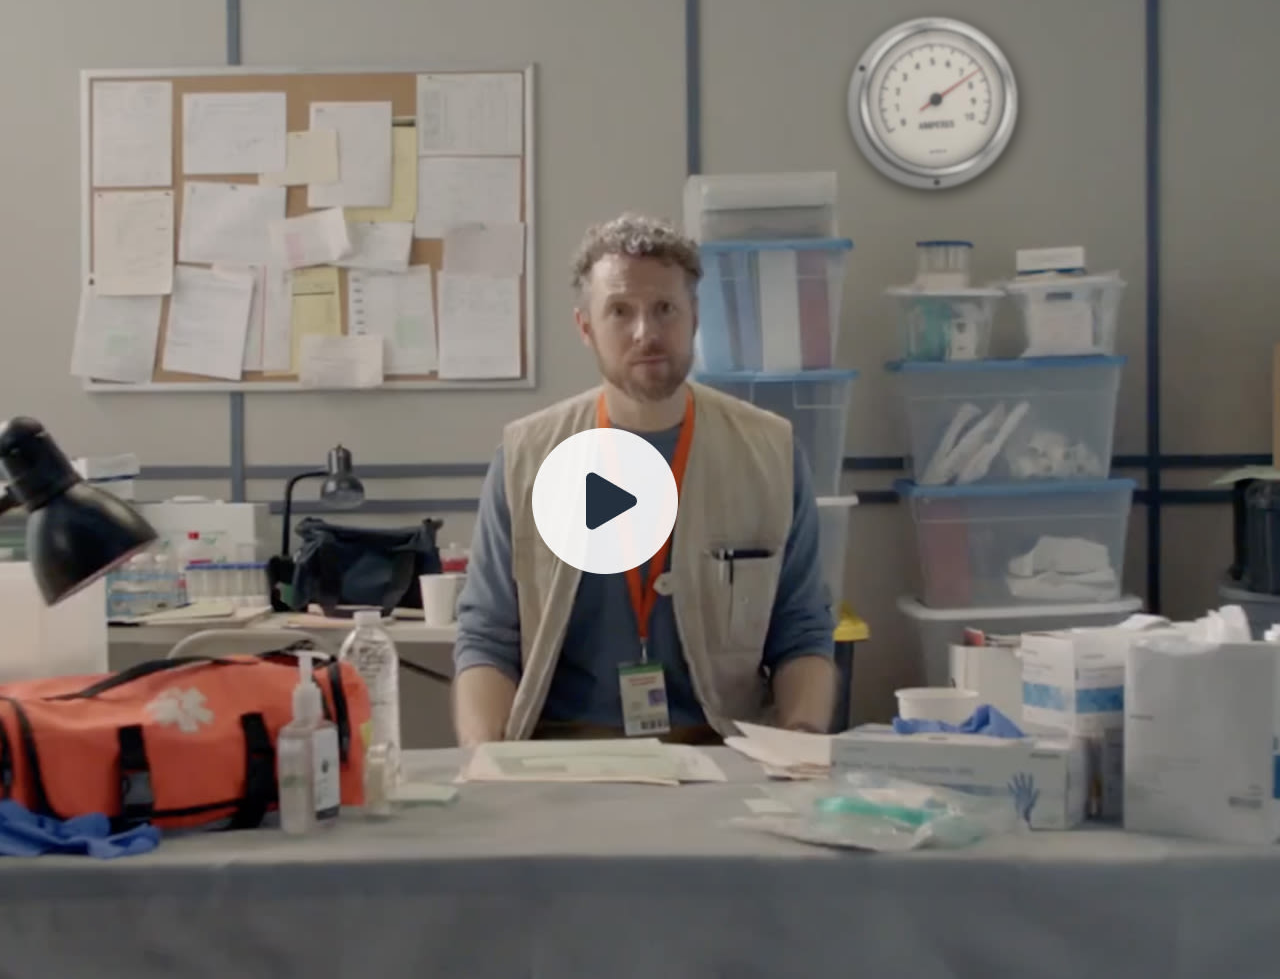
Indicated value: 7.5 A
